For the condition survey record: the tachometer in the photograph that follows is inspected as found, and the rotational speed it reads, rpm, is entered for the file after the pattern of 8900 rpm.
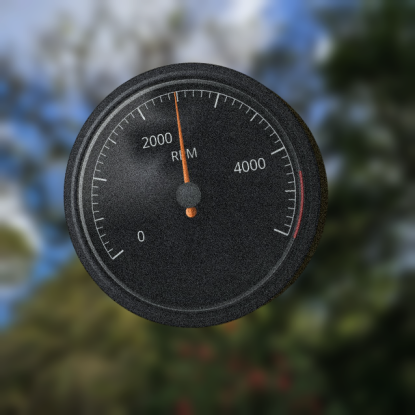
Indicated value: 2500 rpm
